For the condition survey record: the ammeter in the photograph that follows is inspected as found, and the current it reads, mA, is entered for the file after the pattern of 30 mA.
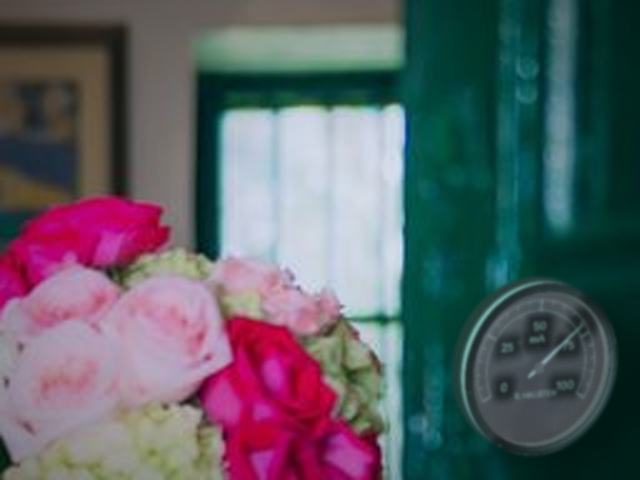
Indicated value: 70 mA
